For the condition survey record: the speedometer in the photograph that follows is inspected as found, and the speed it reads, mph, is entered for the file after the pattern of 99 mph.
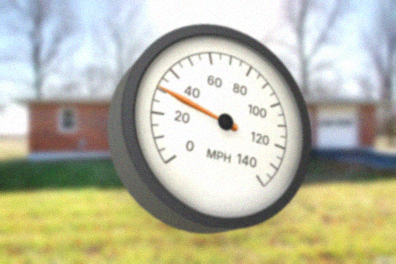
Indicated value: 30 mph
